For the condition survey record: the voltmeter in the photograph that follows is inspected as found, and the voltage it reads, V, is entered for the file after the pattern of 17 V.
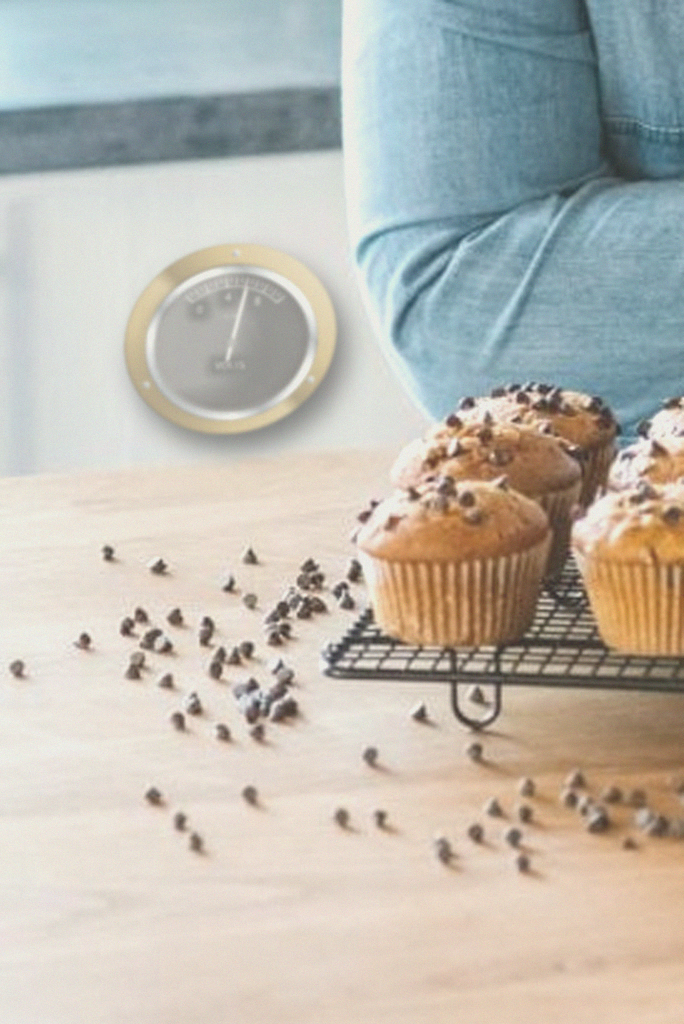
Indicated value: 6 V
